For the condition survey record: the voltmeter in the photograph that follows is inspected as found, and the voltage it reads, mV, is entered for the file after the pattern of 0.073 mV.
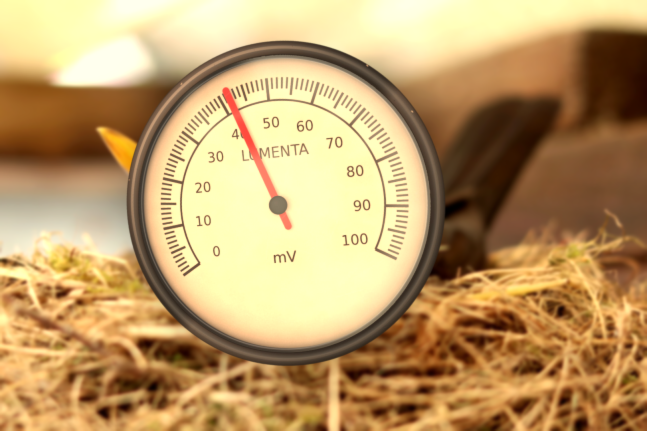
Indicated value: 42 mV
